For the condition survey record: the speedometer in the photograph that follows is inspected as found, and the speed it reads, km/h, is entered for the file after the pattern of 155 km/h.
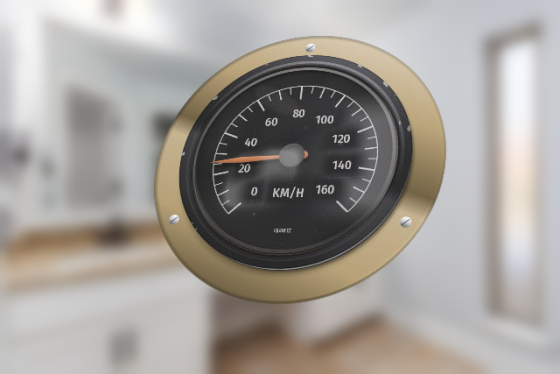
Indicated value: 25 km/h
